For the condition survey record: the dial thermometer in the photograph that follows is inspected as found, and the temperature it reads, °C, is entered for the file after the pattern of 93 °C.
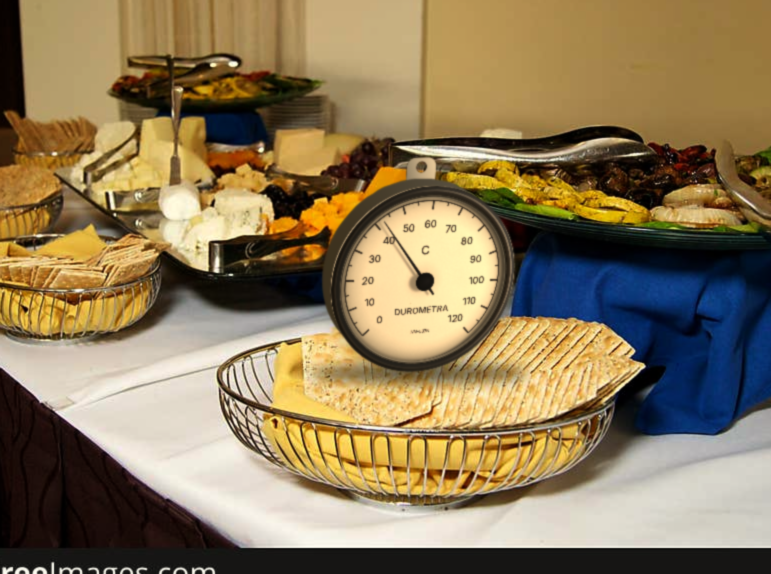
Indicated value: 42.5 °C
